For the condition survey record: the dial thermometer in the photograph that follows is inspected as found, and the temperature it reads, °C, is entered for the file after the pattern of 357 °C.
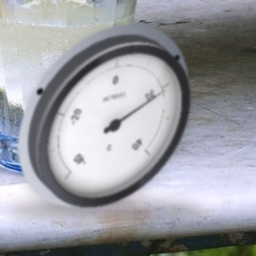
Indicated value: 20 °C
